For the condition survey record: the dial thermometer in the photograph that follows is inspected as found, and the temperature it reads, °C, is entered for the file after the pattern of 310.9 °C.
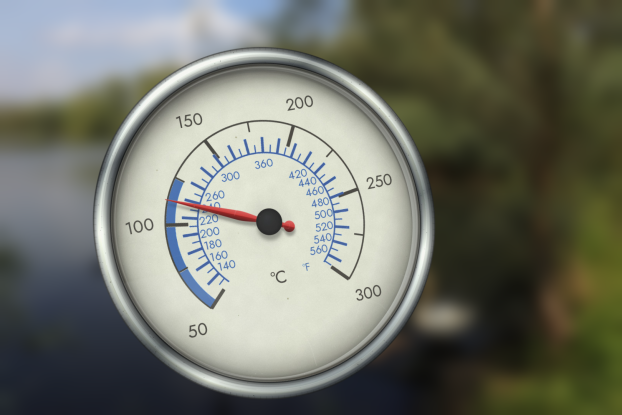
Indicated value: 112.5 °C
